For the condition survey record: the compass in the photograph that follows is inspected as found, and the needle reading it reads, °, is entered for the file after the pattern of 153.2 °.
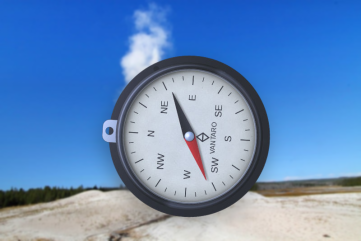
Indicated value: 245 °
